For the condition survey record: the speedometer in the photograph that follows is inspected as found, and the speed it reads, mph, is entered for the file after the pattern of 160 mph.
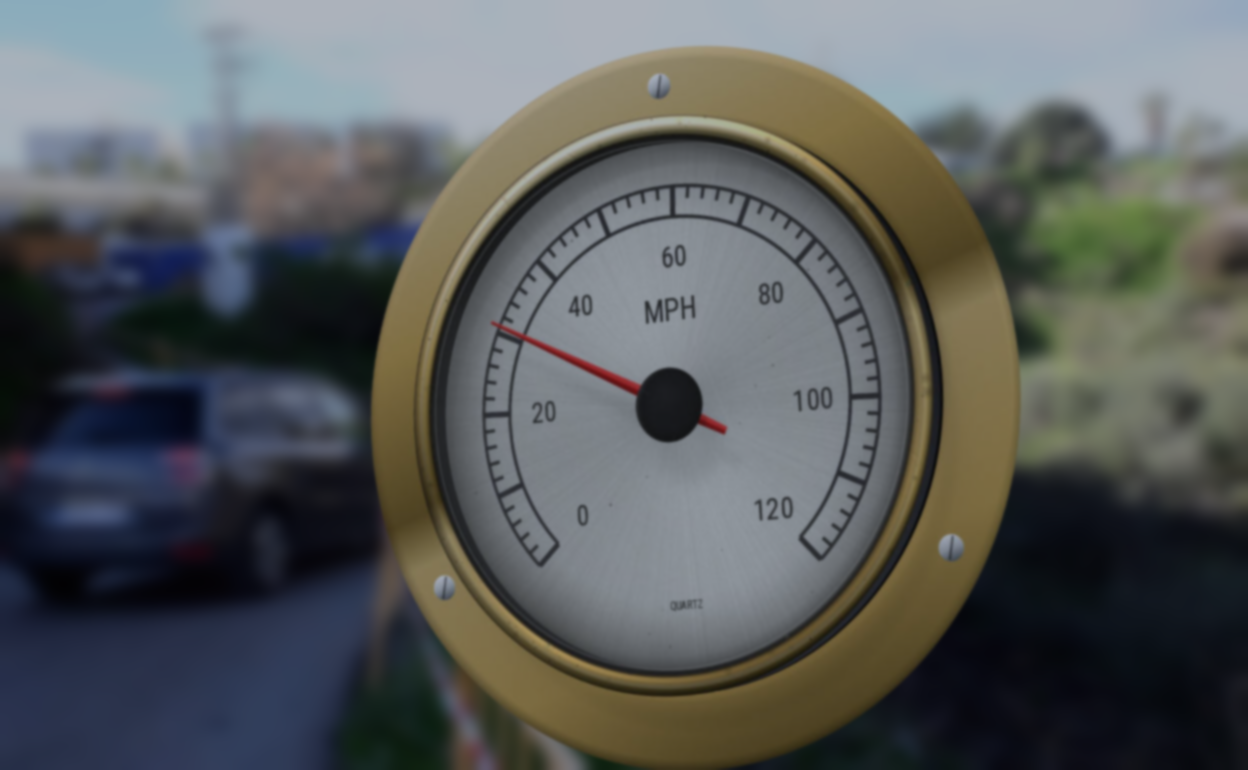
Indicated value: 31 mph
